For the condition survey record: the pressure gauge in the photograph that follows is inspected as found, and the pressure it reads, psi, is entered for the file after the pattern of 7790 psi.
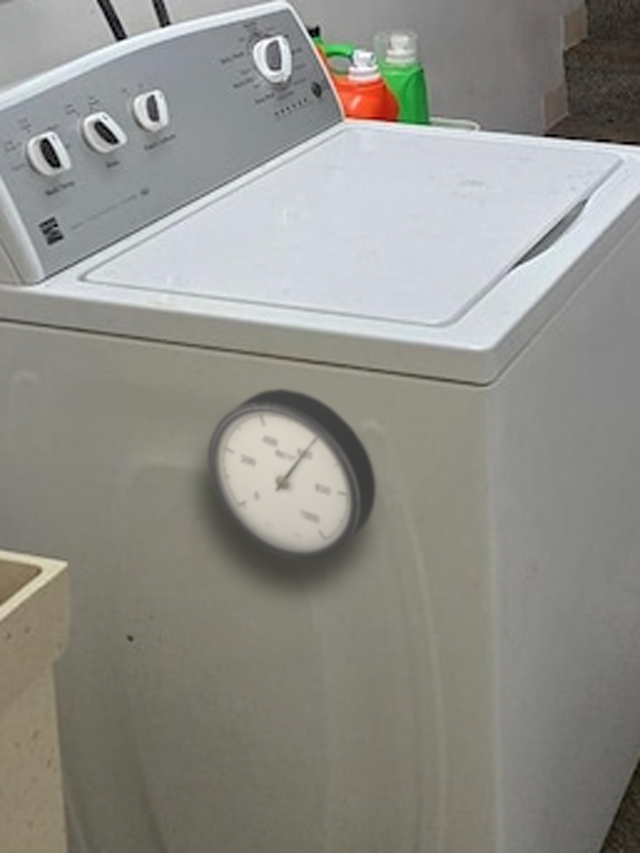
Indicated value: 600 psi
